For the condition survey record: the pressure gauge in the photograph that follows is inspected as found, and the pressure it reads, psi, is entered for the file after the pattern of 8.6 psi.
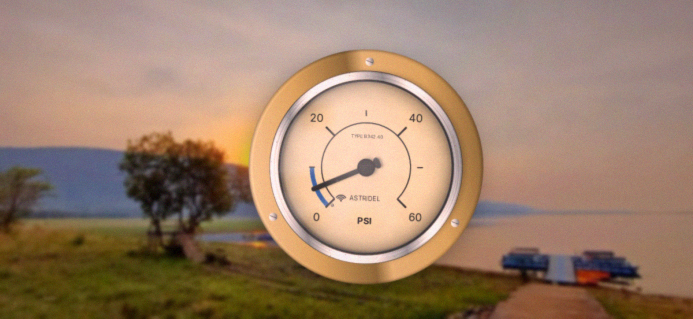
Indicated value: 5 psi
